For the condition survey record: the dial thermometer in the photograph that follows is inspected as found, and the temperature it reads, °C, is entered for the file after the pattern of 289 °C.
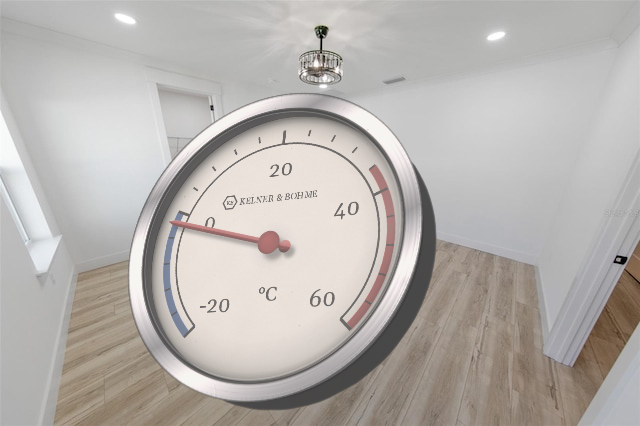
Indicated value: -2 °C
